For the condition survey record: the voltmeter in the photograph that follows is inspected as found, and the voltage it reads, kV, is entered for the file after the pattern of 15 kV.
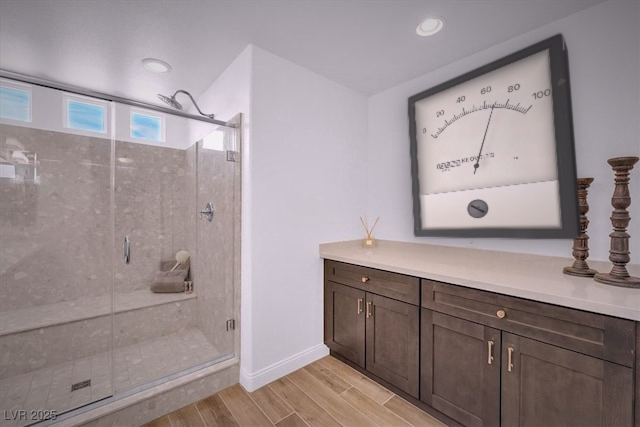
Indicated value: 70 kV
